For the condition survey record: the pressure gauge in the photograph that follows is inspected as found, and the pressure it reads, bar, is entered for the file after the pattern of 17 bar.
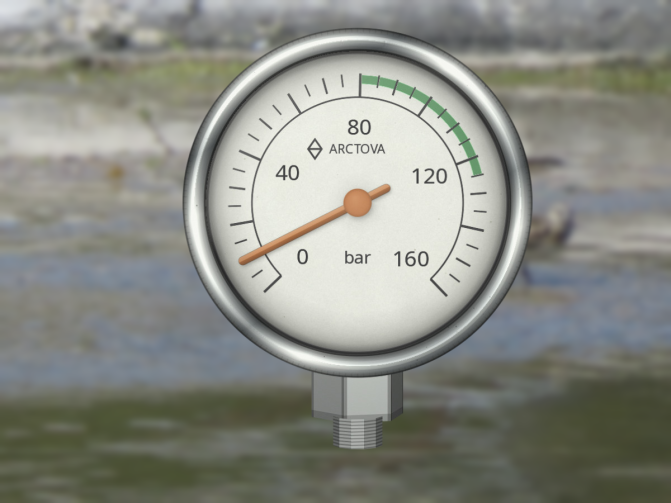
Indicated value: 10 bar
